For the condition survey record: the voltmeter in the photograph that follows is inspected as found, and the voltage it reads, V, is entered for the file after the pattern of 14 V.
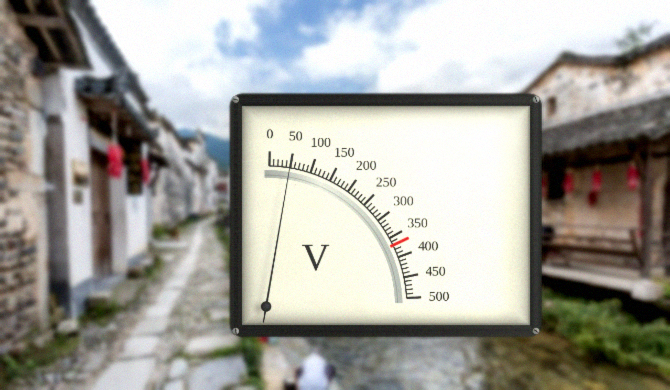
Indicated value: 50 V
